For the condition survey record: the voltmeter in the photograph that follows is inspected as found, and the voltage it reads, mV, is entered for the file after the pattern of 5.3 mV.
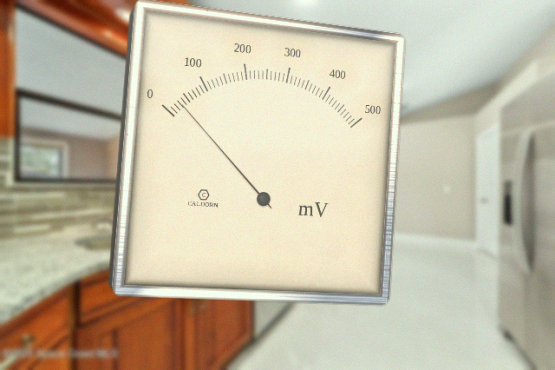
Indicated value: 30 mV
